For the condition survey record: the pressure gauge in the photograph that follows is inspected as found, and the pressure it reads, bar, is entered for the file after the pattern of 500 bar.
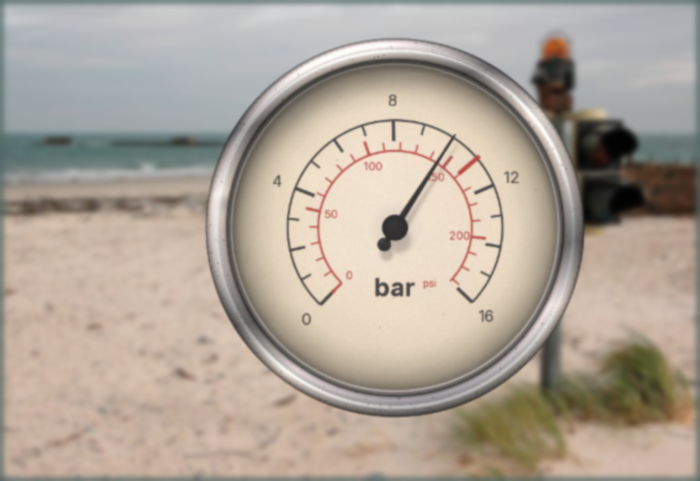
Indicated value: 10 bar
